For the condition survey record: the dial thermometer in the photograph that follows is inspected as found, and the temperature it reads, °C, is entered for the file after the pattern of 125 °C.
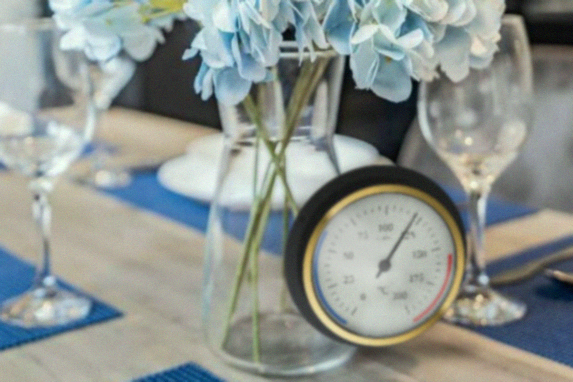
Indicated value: 120 °C
